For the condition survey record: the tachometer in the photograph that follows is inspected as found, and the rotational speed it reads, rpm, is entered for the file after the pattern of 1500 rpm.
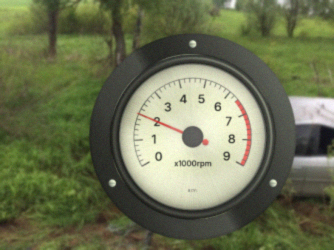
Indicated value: 2000 rpm
